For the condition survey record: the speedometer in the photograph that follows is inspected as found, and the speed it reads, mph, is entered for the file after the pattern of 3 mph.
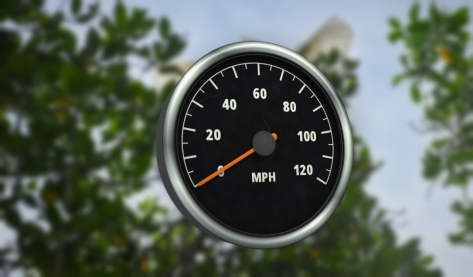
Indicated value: 0 mph
